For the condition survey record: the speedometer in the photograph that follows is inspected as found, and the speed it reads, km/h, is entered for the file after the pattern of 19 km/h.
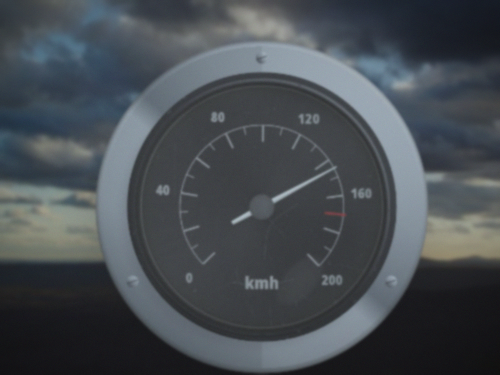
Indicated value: 145 km/h
